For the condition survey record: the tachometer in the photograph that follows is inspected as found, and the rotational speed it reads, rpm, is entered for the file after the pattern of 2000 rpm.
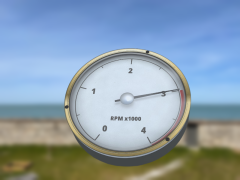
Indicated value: 3000 rpm
